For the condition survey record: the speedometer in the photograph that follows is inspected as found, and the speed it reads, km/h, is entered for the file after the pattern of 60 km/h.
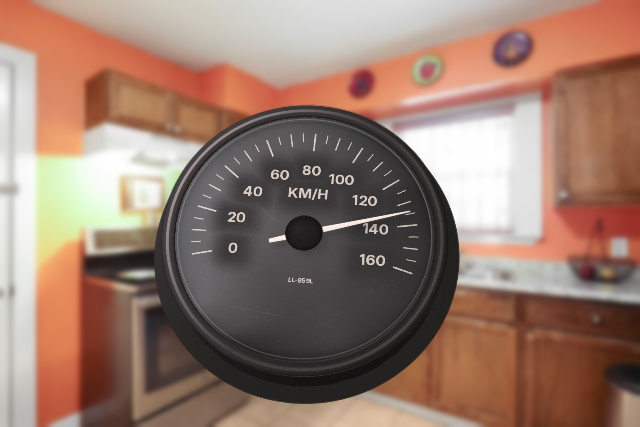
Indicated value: 135 km/h
